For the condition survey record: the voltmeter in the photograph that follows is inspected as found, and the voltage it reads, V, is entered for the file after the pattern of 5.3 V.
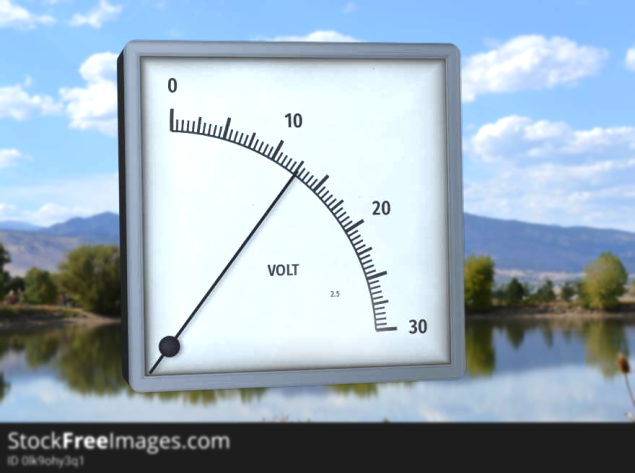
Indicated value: 12.5 V
